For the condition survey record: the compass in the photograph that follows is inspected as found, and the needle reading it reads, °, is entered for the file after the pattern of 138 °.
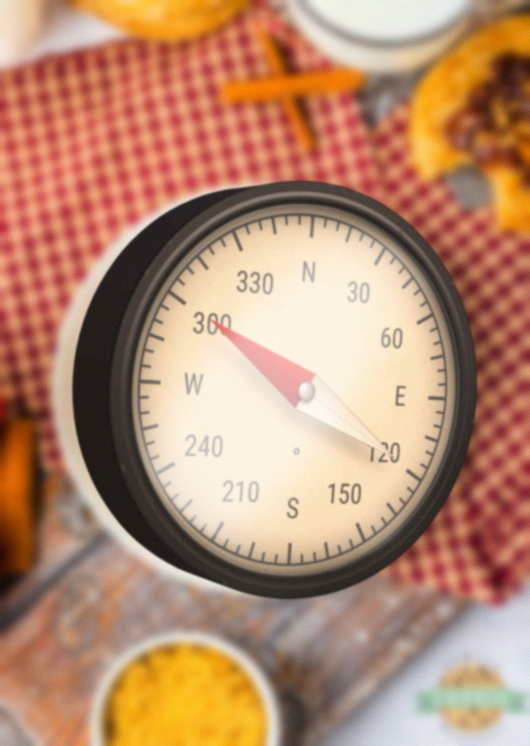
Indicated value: 300 °
